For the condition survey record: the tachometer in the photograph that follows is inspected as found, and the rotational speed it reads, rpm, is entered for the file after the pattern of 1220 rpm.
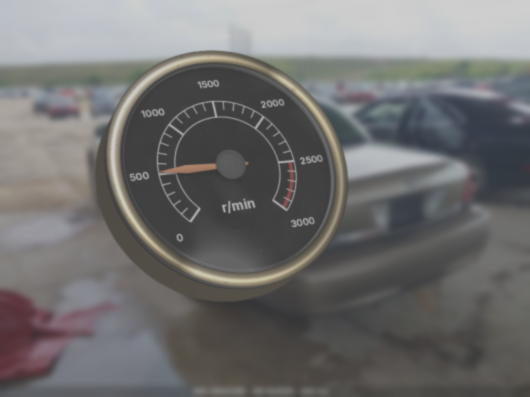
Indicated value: 500 rpm
